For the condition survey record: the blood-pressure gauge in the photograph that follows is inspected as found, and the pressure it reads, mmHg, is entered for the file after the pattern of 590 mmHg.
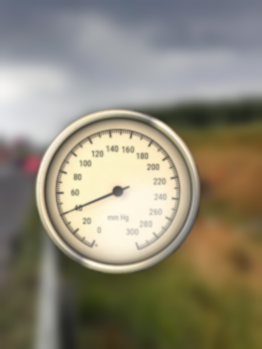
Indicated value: 40 mmHg
